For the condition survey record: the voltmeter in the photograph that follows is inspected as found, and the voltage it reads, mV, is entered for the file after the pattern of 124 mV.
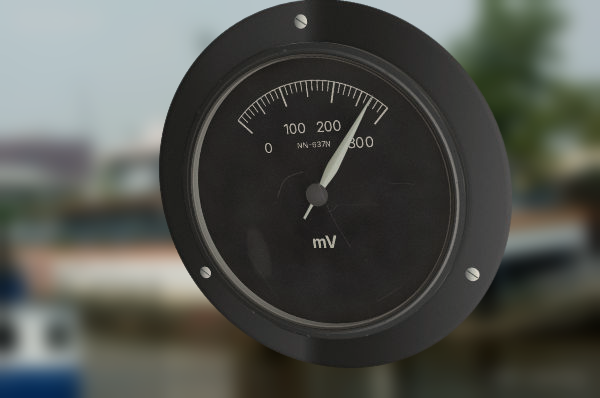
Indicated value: 270 mV
